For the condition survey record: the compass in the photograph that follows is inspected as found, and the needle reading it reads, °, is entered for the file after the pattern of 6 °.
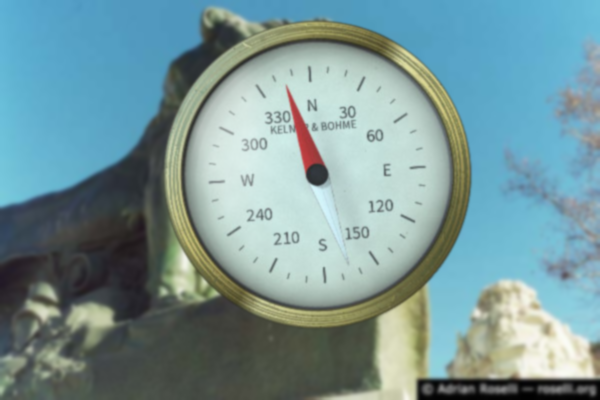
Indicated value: 345 °
